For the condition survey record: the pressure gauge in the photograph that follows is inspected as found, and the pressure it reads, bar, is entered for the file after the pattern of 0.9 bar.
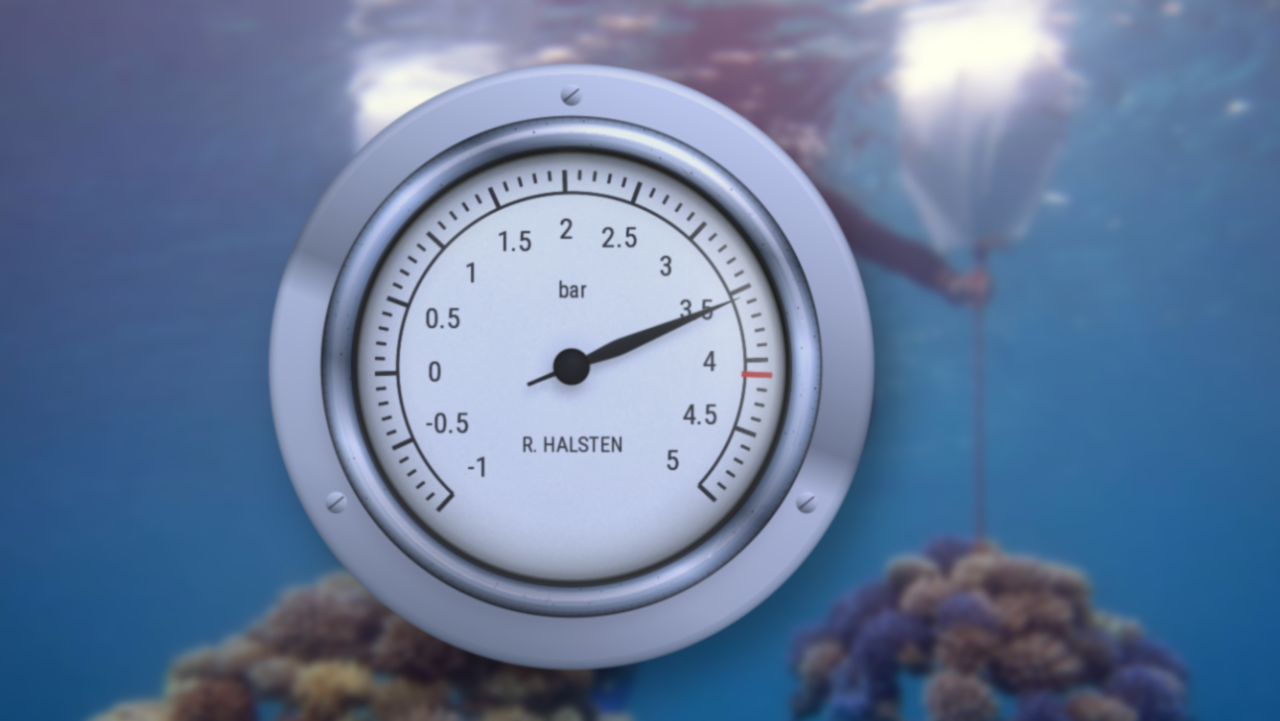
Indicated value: 3.55 bar
